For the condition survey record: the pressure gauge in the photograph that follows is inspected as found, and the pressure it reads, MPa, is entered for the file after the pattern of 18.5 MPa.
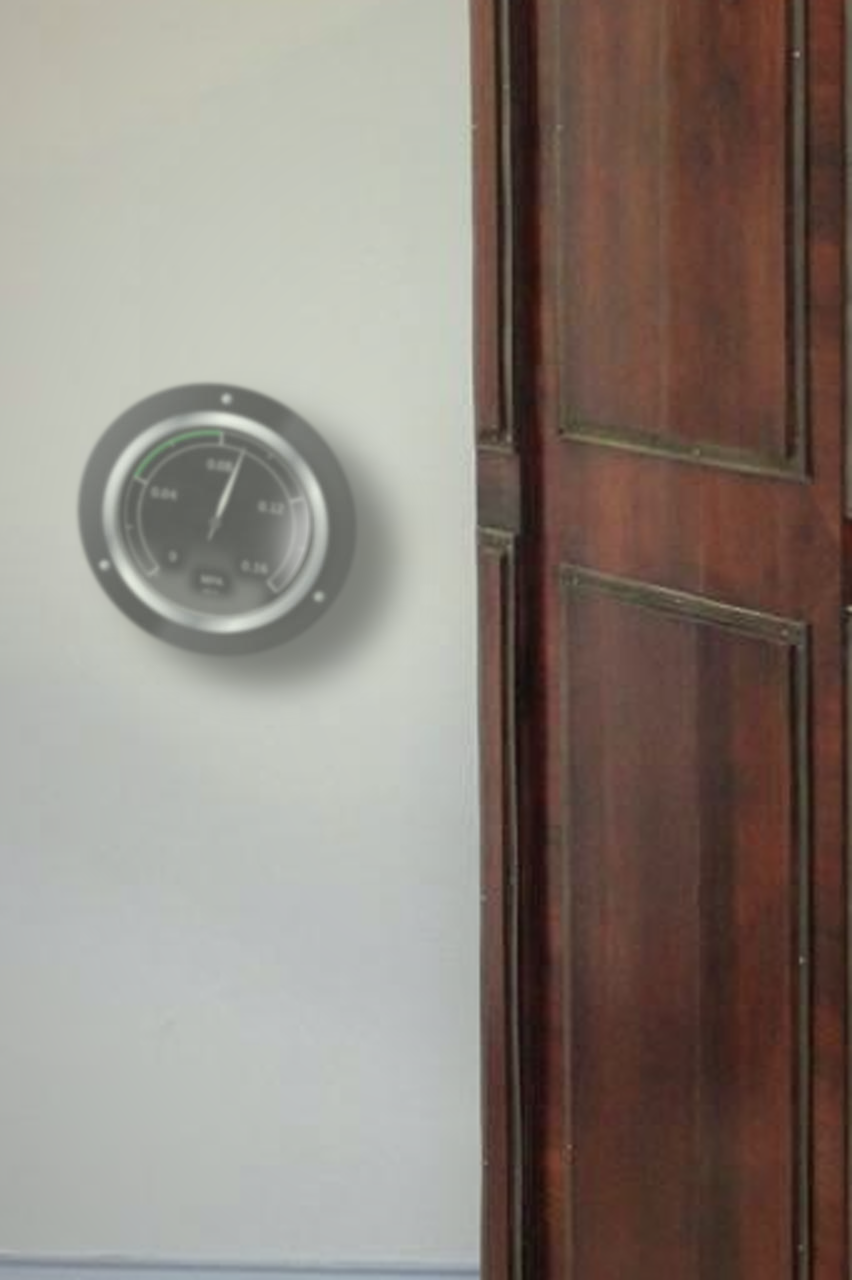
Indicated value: 0.09 MPa
